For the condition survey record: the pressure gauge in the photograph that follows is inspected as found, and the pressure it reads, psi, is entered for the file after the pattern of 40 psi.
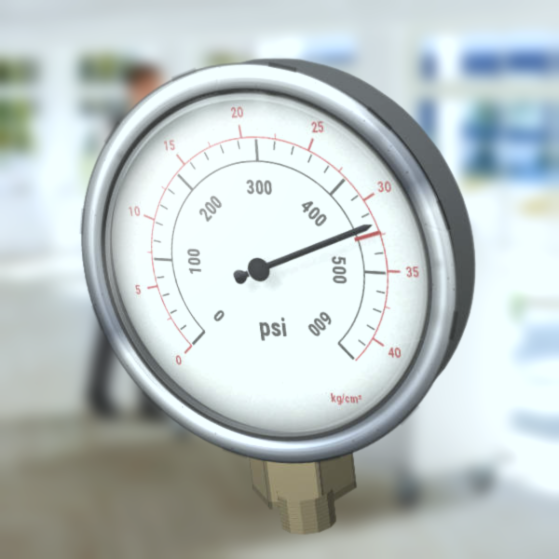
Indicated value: 450 psi
